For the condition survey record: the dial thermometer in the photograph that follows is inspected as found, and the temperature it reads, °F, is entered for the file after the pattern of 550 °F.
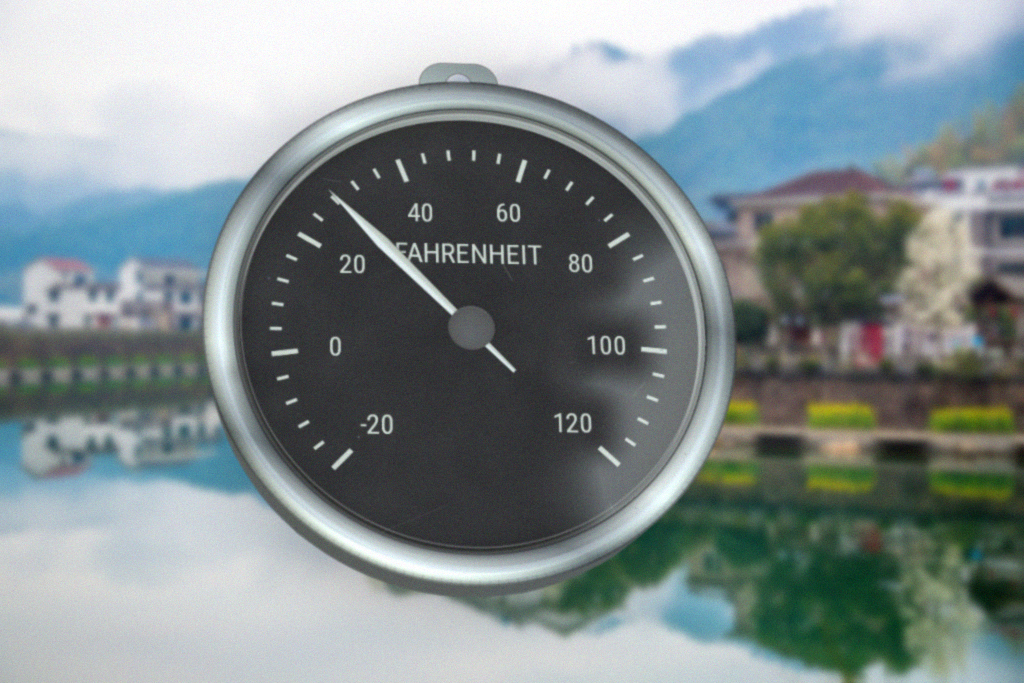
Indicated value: 28 °F
